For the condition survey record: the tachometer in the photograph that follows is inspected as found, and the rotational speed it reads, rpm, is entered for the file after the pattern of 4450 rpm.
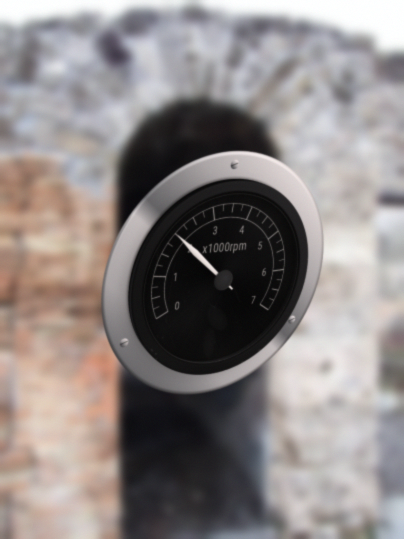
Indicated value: 2000 rpm
